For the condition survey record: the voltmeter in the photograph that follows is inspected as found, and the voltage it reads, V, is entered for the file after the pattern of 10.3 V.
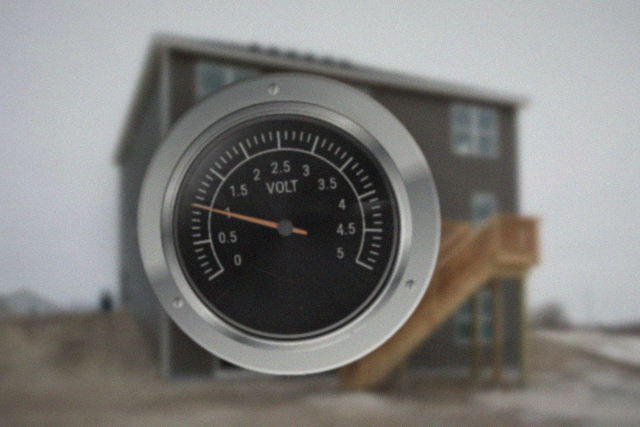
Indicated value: 1 V
